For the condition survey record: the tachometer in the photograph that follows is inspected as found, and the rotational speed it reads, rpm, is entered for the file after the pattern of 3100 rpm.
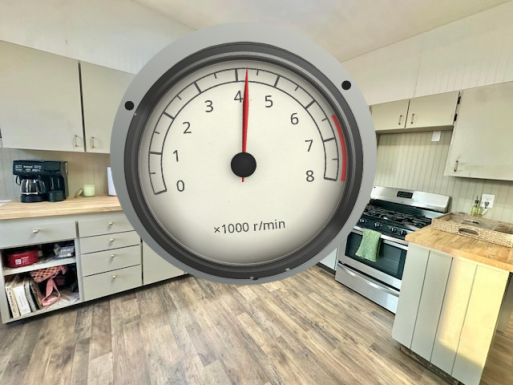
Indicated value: 4250 rpm
